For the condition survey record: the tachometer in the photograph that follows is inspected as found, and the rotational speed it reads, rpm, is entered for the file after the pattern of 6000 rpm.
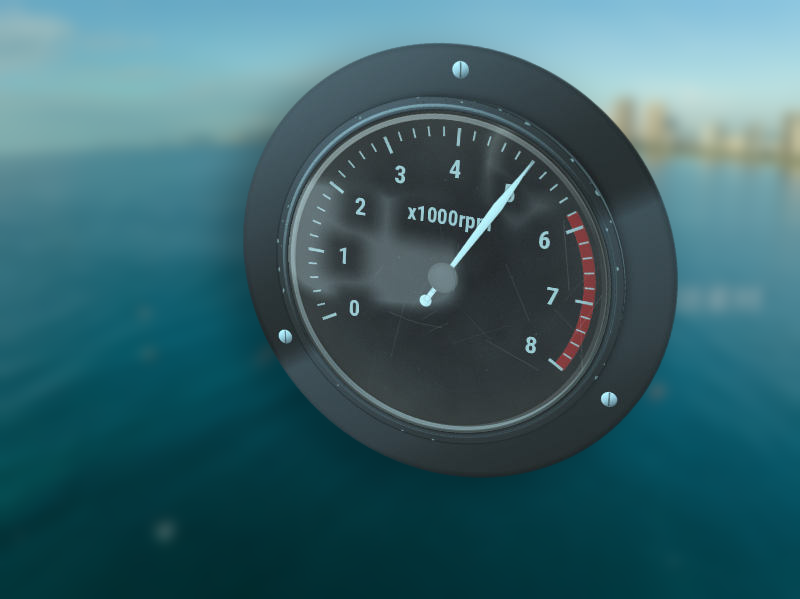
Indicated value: 5000 rpm
